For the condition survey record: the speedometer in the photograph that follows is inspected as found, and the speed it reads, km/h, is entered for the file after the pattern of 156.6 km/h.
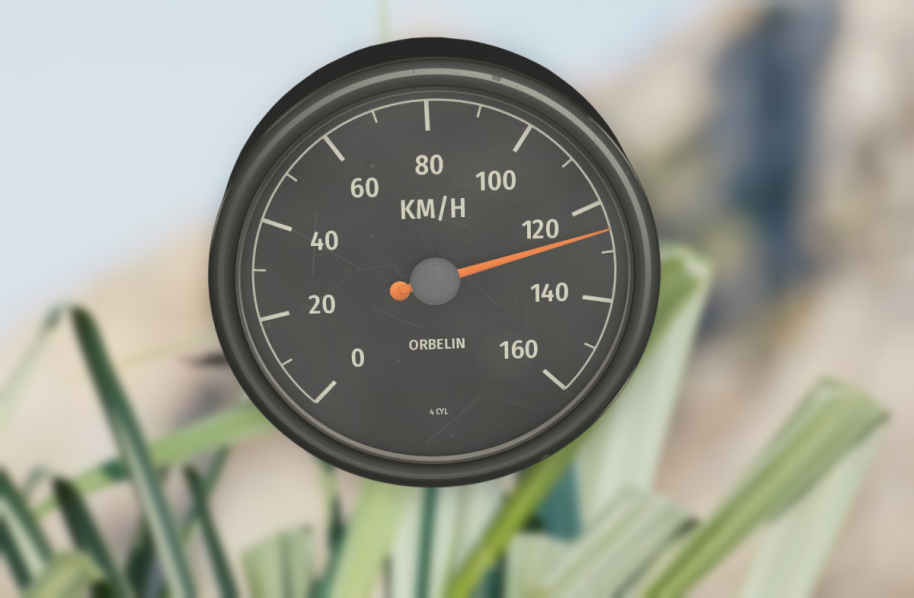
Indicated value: 125 km/h
